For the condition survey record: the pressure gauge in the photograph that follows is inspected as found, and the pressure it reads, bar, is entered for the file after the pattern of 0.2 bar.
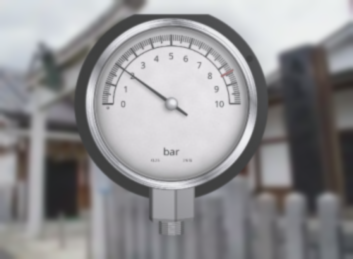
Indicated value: 2 bar
